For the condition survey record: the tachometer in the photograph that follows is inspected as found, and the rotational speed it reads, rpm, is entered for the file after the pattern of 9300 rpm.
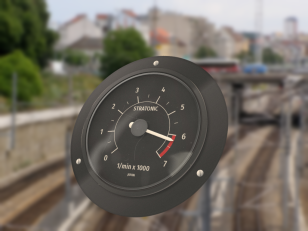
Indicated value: 6250 rpm
